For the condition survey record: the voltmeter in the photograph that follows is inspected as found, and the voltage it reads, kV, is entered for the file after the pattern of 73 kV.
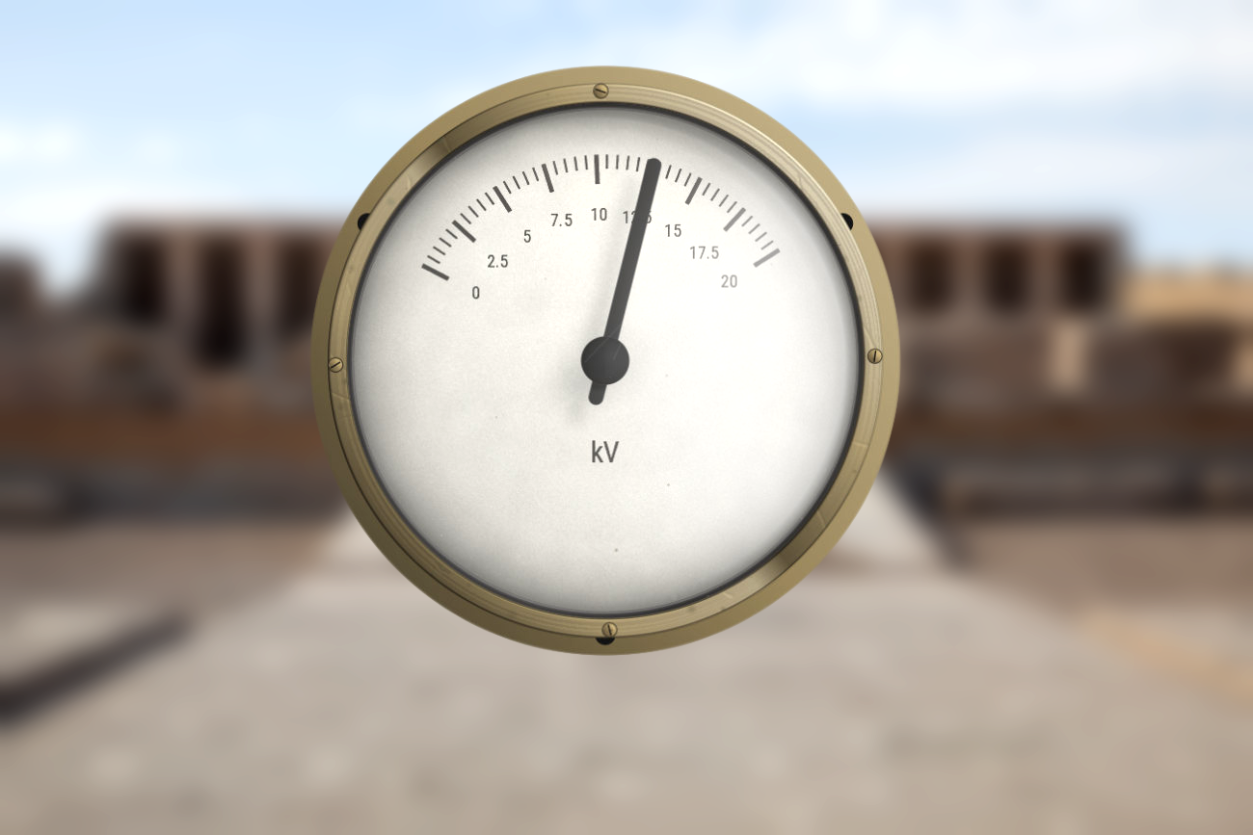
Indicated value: 12.75 kV
